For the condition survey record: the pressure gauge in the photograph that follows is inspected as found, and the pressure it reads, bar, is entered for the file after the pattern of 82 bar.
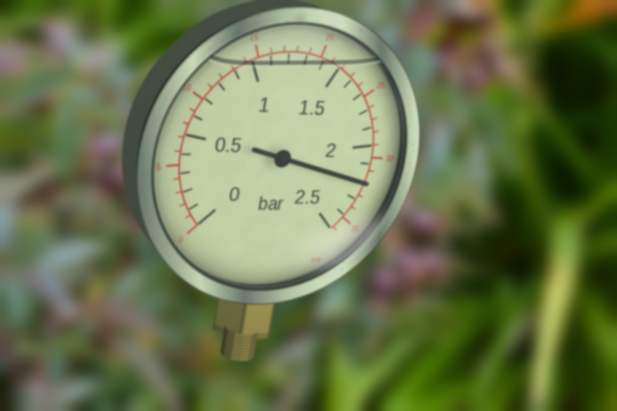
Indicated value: 2.2 bar
